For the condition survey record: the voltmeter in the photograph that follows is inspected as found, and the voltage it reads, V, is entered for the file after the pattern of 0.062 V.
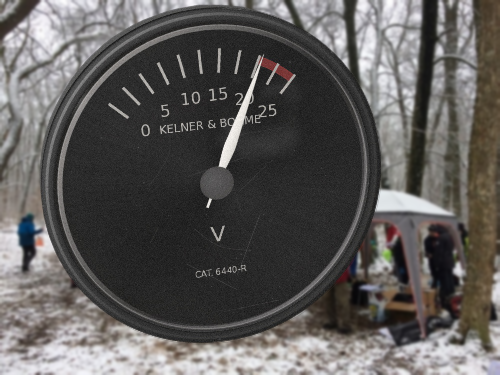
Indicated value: 20 V
